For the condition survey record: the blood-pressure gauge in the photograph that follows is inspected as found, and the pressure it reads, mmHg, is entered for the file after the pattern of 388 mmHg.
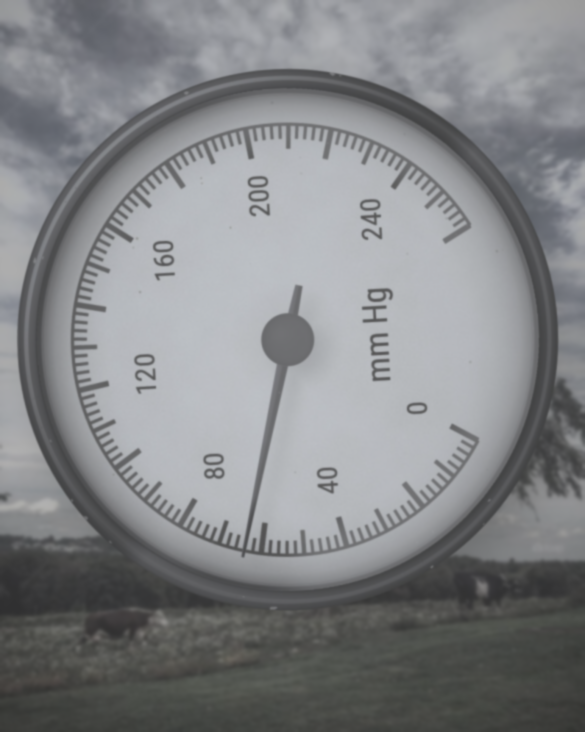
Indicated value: 64 mmHg
